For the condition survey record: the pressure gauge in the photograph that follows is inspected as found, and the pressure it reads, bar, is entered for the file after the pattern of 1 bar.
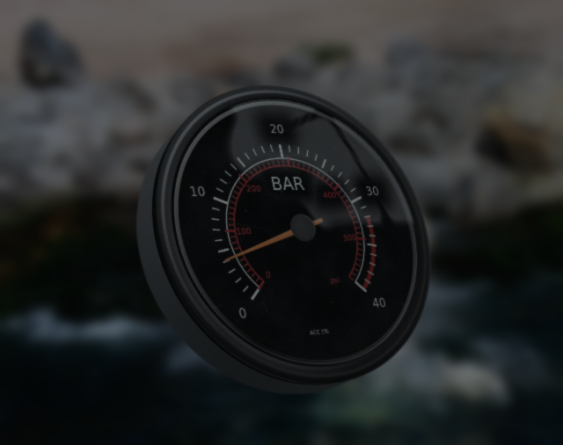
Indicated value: 4 bar
